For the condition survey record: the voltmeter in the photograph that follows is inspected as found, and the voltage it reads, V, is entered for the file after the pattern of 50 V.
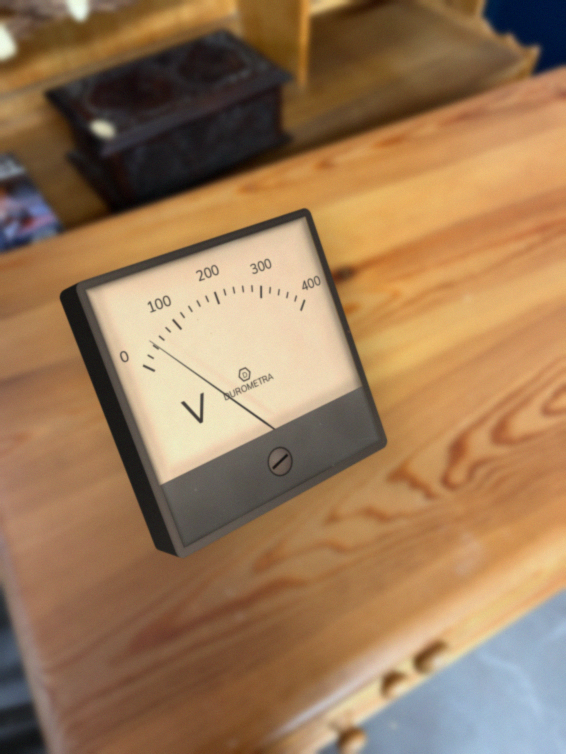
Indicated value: 40 V
